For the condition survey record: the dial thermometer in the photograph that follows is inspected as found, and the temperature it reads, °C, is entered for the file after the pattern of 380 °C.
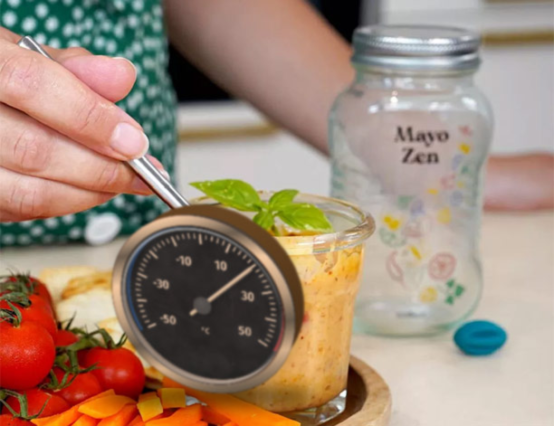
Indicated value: 20 °C
